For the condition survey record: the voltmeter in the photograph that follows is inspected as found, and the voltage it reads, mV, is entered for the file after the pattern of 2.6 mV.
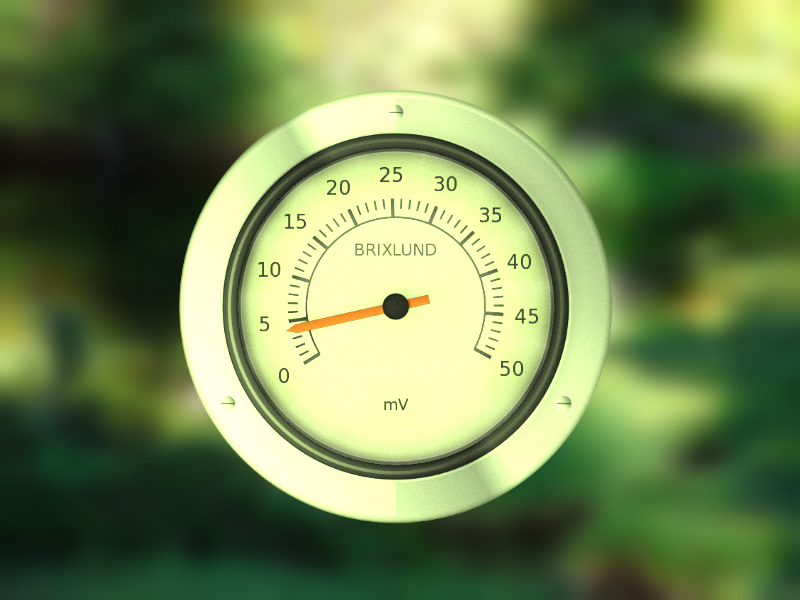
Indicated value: 4 mV
